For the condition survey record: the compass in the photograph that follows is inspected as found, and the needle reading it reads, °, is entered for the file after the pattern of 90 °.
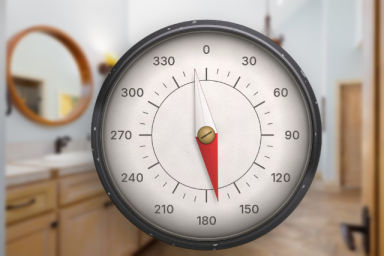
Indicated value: 170 °
